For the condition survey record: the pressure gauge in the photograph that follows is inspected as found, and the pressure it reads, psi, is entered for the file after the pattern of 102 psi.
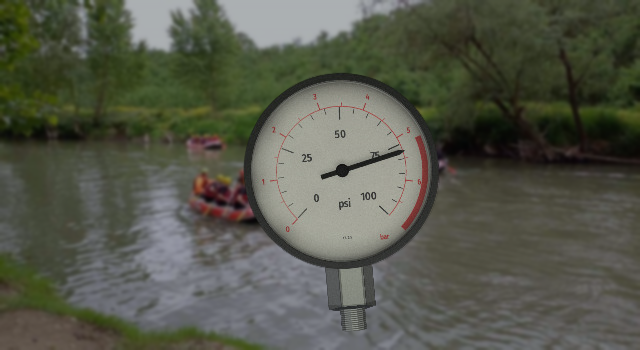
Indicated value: 77.5 psi
